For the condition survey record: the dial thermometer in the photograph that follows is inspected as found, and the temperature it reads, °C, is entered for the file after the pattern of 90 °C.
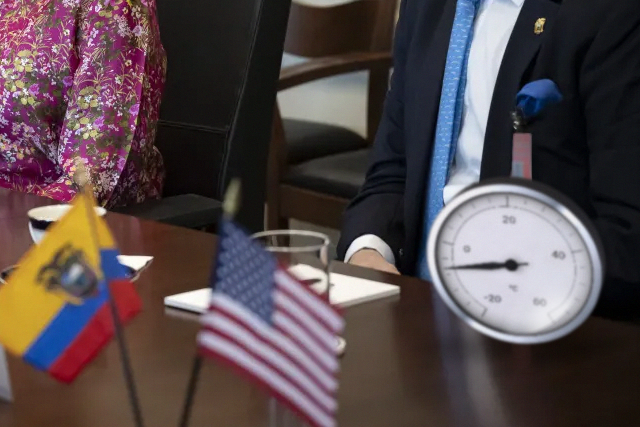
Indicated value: -6 °C
